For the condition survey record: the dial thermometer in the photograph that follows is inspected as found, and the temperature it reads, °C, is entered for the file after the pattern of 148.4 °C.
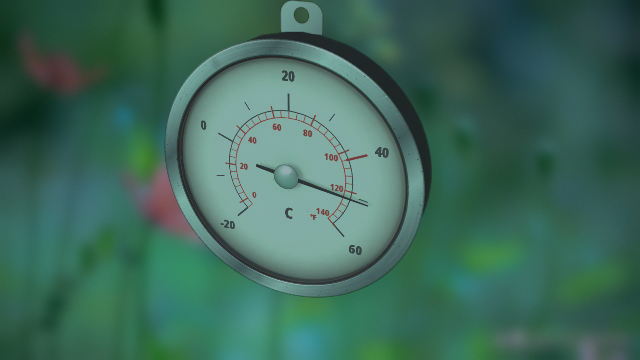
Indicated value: 50 °C
